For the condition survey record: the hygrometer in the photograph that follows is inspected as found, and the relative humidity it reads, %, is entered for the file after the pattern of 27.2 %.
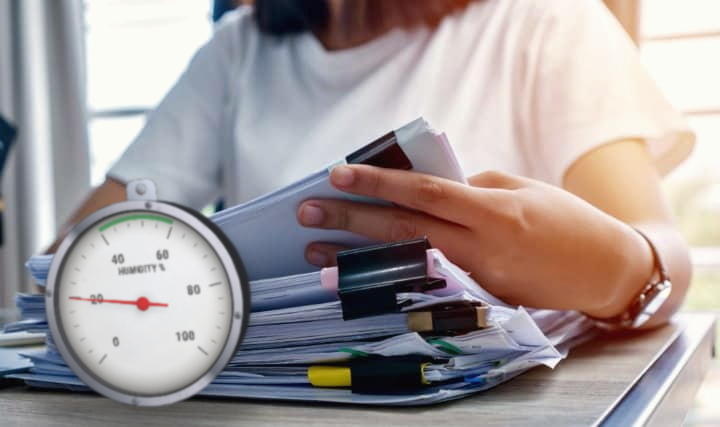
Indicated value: 20 %
